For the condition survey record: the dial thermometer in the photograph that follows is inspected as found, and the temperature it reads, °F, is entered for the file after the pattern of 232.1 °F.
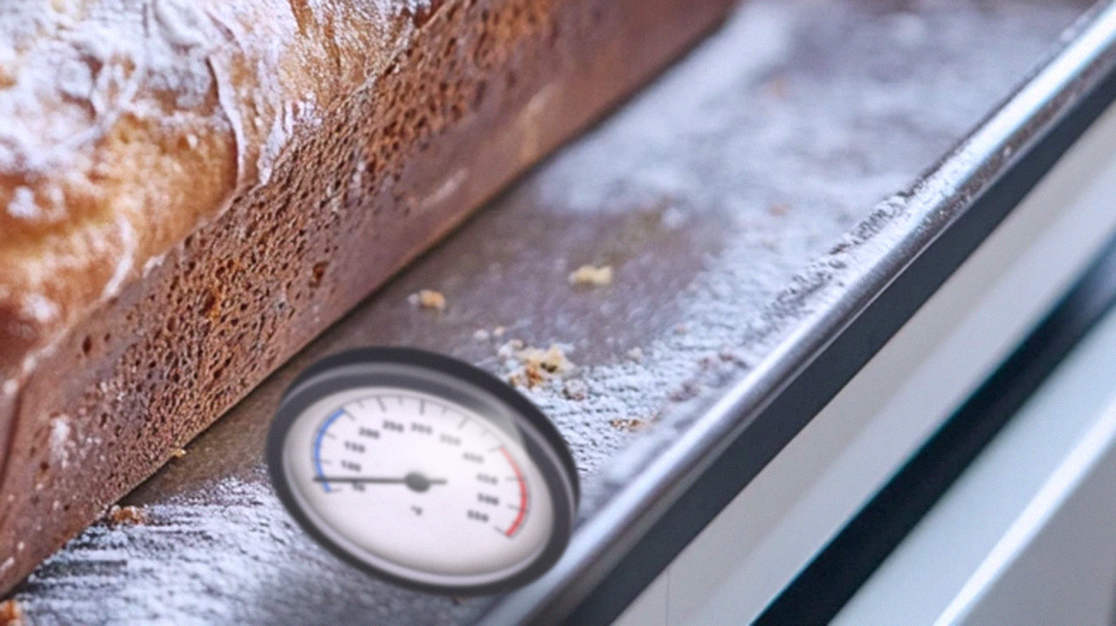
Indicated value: 75 °F
